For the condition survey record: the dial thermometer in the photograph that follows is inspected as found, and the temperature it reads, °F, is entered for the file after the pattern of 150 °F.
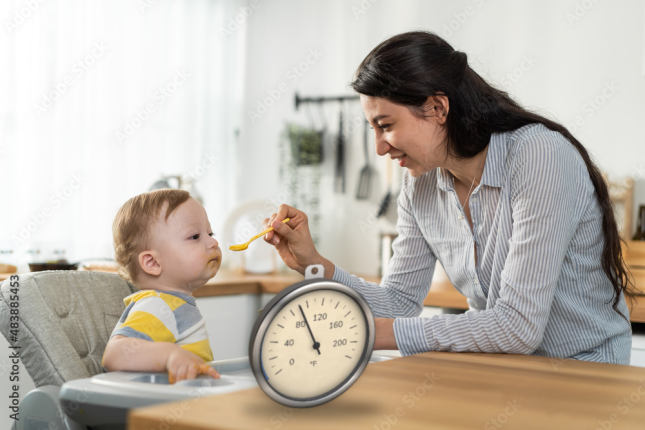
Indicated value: 90 °F
